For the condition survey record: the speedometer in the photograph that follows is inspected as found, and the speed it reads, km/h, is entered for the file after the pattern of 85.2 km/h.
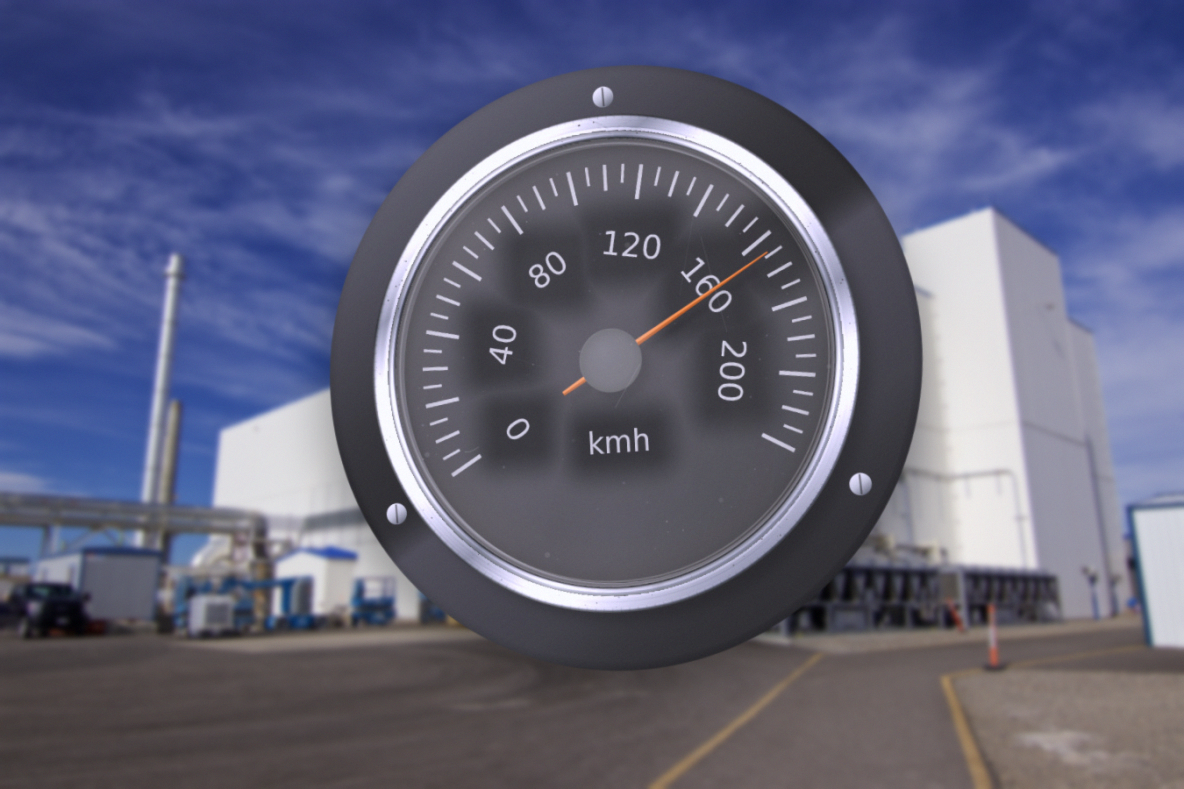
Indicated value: 165 km/h
